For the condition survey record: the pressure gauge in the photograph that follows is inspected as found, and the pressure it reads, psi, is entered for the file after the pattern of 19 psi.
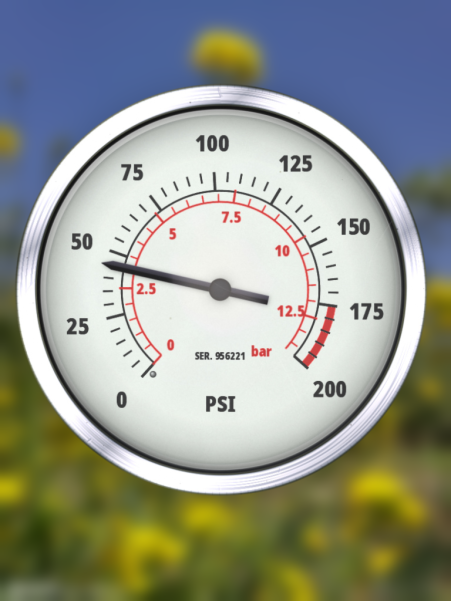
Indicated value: 45 psi
